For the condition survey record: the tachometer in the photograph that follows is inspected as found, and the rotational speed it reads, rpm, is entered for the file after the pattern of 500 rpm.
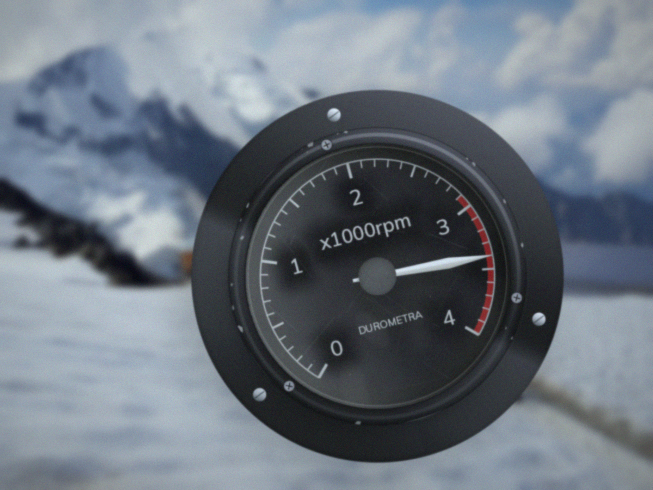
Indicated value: 3400 rpm
